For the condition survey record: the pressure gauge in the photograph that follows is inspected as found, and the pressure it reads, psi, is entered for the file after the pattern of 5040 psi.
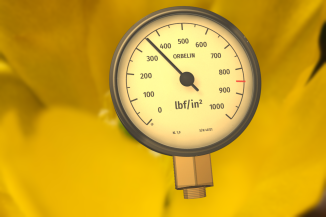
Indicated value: 350 psi
